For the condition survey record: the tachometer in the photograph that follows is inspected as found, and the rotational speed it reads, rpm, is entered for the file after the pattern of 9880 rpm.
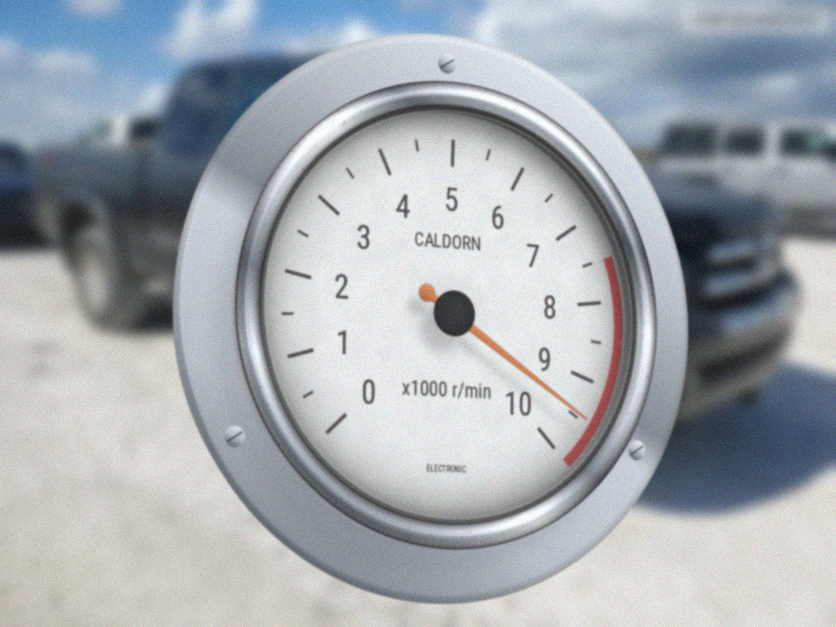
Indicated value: 9500 rpm
